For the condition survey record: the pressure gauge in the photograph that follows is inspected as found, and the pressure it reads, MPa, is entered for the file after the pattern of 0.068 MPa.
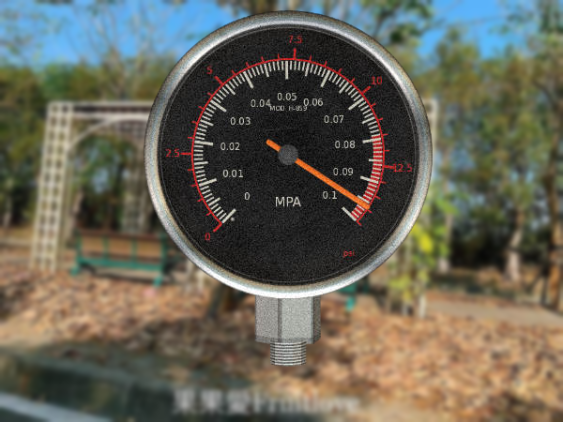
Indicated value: 0.096 MPa
